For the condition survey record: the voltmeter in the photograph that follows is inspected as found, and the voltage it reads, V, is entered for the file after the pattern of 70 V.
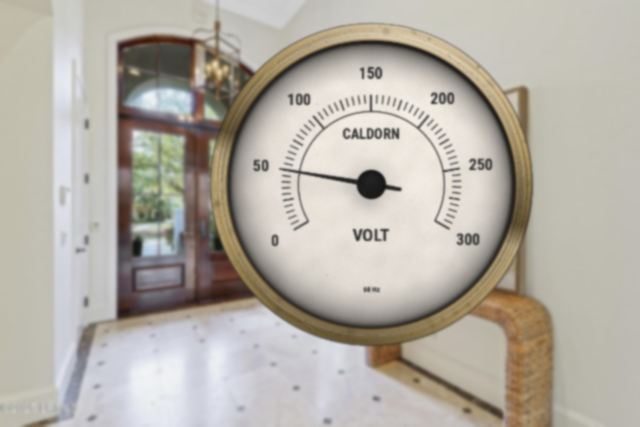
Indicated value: 50 V
